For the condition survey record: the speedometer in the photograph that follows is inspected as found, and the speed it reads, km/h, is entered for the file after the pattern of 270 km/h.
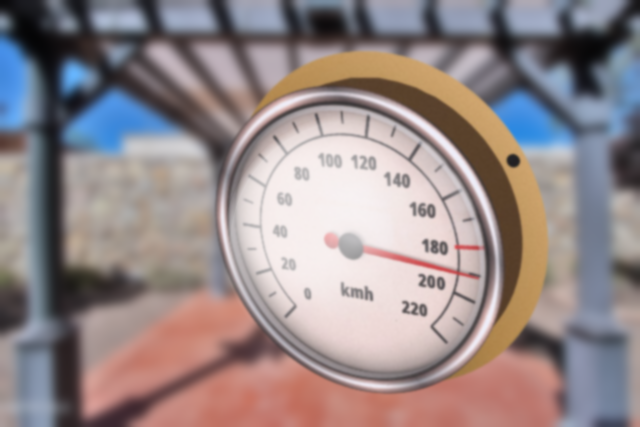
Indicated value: 190 km/h
